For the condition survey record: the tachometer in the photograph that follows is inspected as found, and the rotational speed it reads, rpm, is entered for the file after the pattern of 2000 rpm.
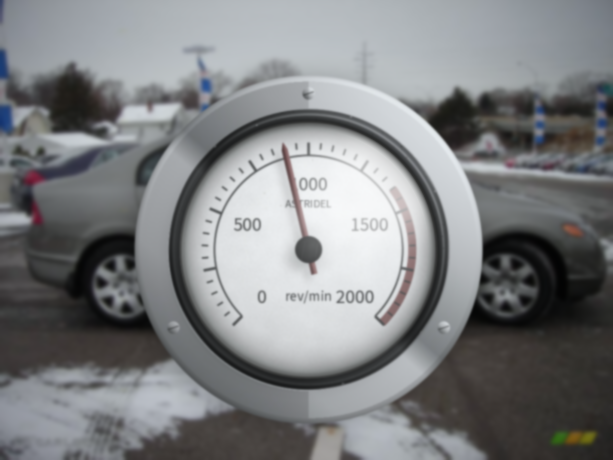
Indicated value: 900 rpm
